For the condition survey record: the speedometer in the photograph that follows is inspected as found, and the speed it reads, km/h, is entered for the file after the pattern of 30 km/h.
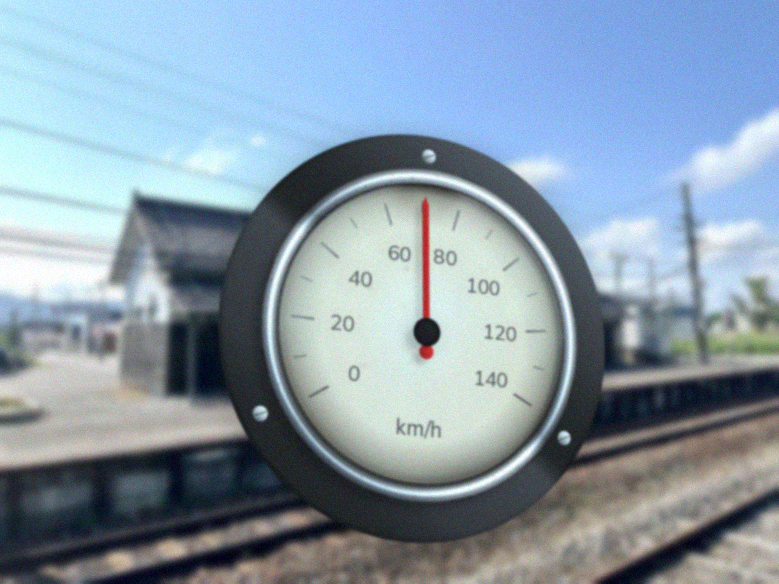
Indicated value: 70 km/h
